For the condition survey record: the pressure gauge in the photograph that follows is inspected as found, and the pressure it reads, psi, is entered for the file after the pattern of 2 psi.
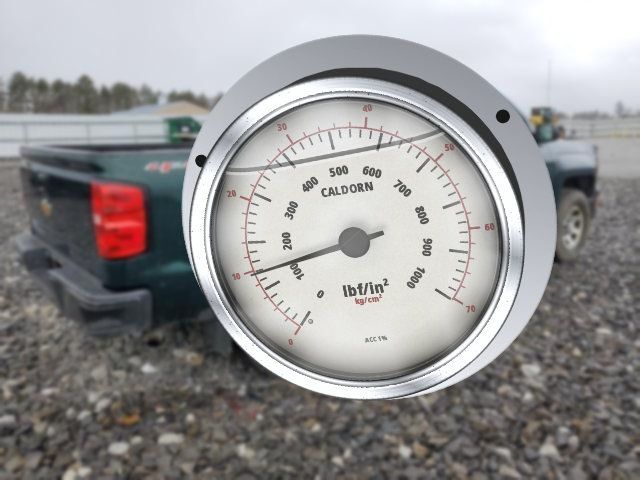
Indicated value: 140 psi
